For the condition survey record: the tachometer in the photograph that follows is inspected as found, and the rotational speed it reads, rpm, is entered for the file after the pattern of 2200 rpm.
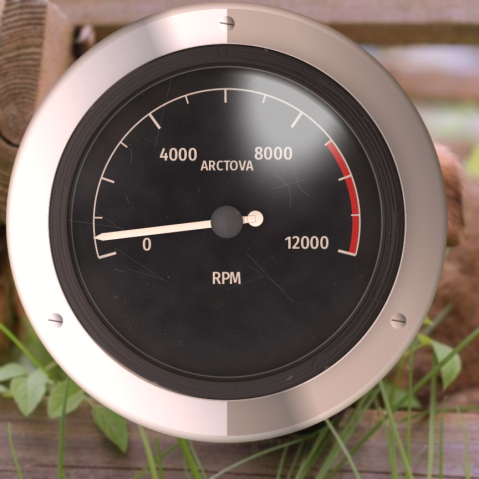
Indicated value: 500 rpm
